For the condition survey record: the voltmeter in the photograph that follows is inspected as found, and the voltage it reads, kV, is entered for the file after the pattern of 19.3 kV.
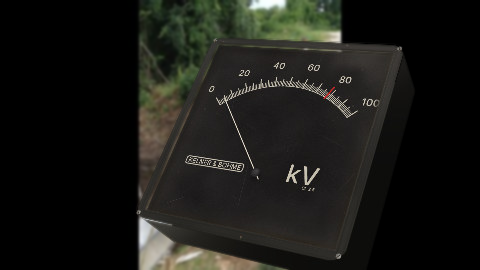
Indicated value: 5 kV
